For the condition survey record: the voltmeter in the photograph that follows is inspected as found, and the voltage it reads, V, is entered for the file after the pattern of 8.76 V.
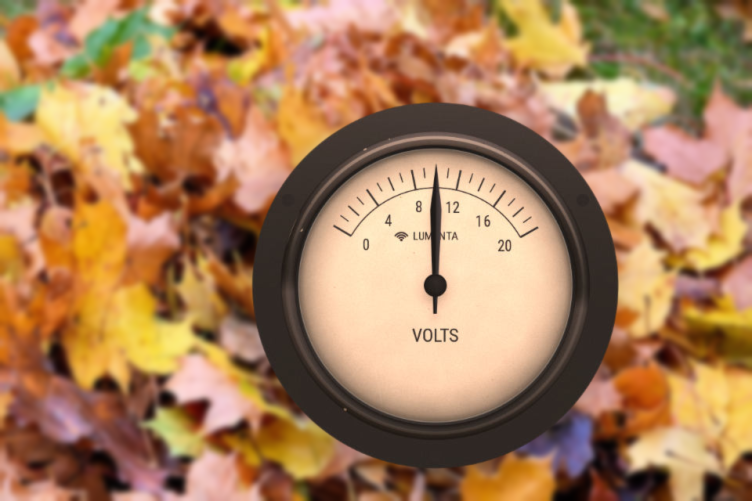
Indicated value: 10 V
